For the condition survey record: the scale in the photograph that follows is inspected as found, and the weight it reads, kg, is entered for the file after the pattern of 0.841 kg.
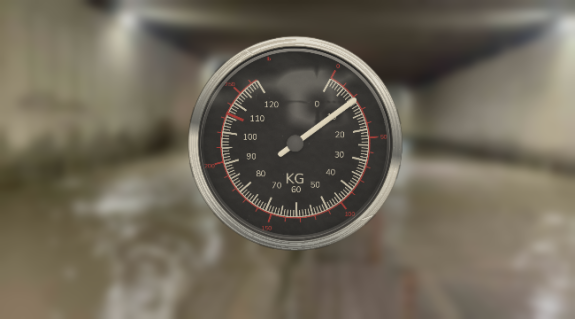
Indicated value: 10 kg
